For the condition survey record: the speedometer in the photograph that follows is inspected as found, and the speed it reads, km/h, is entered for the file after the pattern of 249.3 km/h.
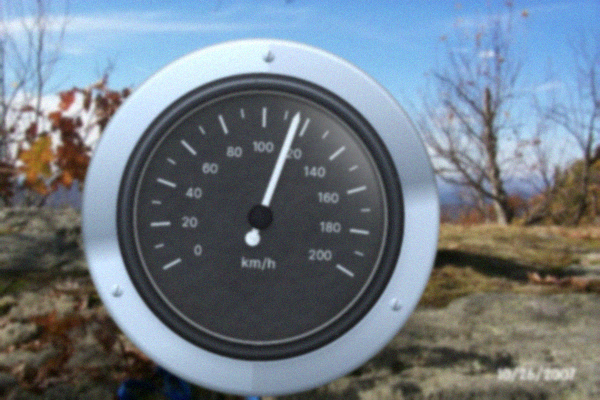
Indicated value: 115 km/h
